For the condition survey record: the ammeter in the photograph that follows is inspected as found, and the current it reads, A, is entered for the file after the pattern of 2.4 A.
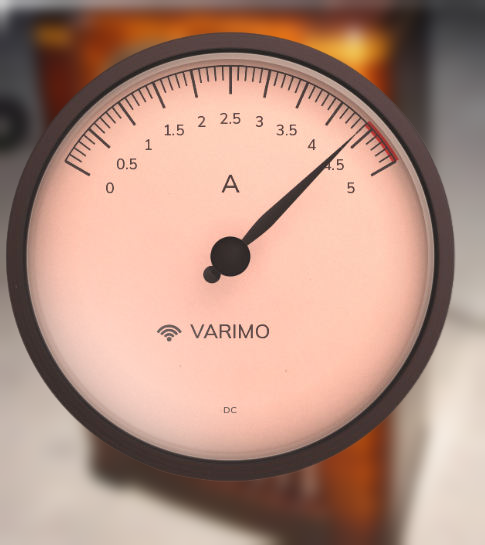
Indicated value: 4.4 A
